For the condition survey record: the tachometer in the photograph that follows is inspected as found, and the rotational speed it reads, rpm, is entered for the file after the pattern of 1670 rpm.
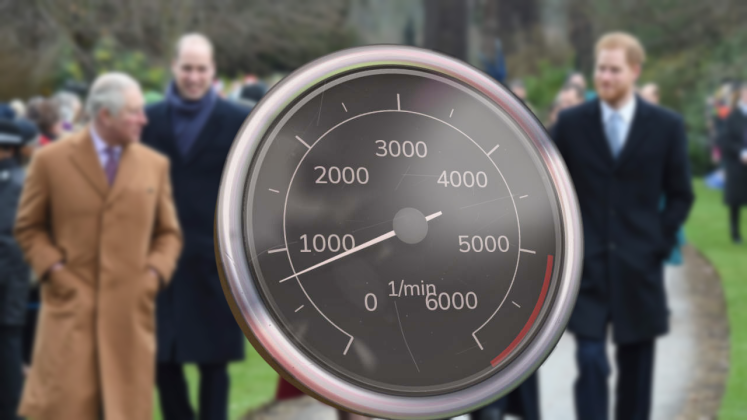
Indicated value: 750 rpm
